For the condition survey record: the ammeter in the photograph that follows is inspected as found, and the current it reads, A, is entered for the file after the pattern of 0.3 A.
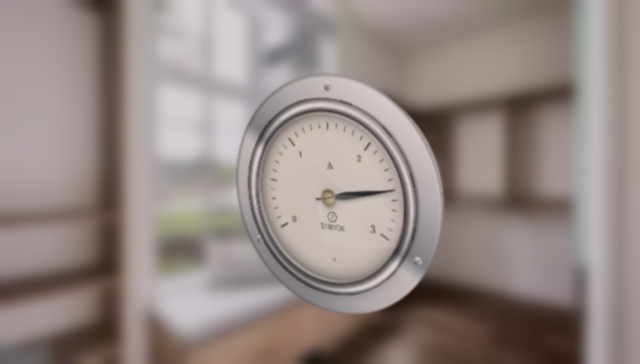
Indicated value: 2.5 A
